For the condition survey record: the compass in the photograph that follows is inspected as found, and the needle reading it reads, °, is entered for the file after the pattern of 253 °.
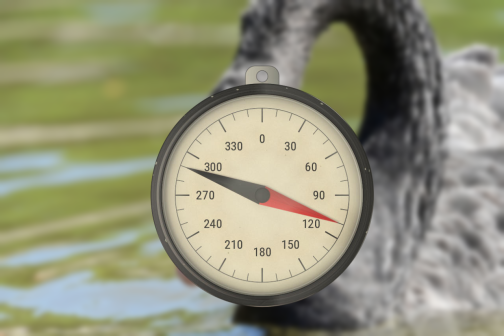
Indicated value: 110 °
